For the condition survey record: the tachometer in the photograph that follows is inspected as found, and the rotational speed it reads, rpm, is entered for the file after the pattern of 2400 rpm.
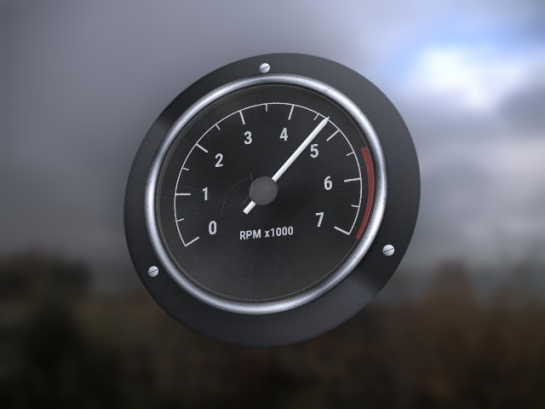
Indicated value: 4750 rpm
